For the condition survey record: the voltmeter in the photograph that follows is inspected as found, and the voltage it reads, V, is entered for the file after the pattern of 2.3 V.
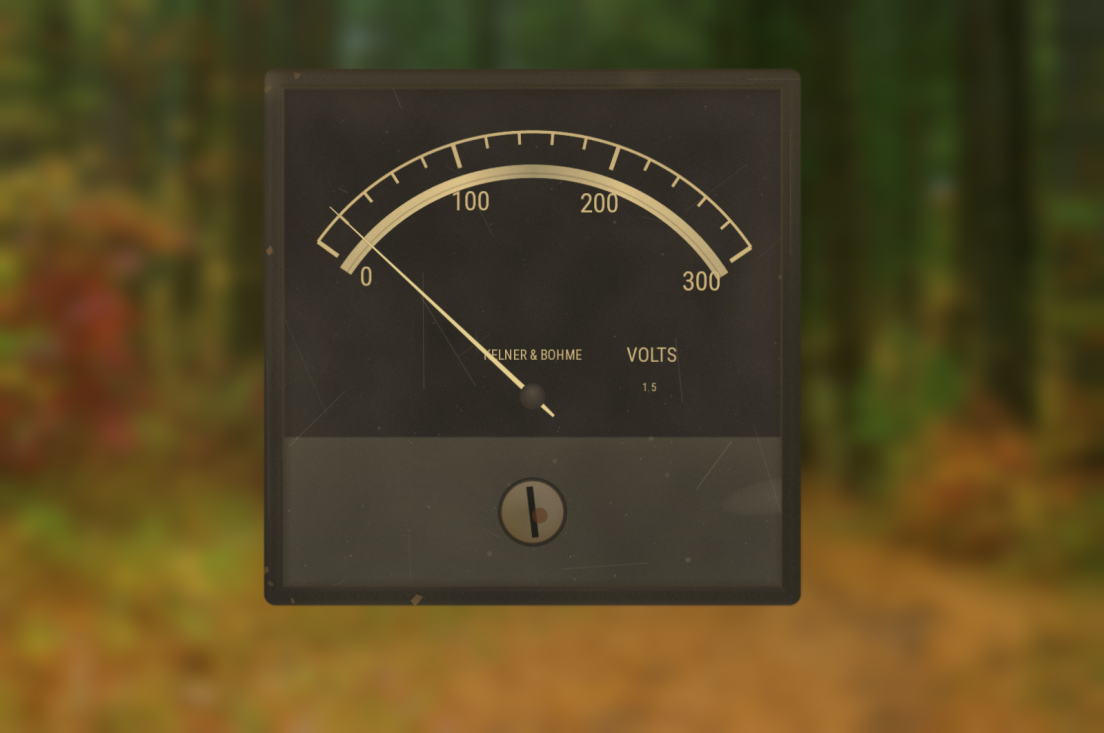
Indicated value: 20 V
